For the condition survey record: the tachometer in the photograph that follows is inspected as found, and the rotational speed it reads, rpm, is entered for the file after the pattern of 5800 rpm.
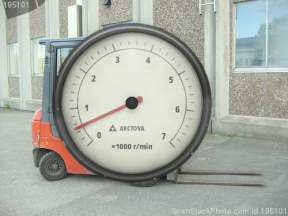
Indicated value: 500 rpm
